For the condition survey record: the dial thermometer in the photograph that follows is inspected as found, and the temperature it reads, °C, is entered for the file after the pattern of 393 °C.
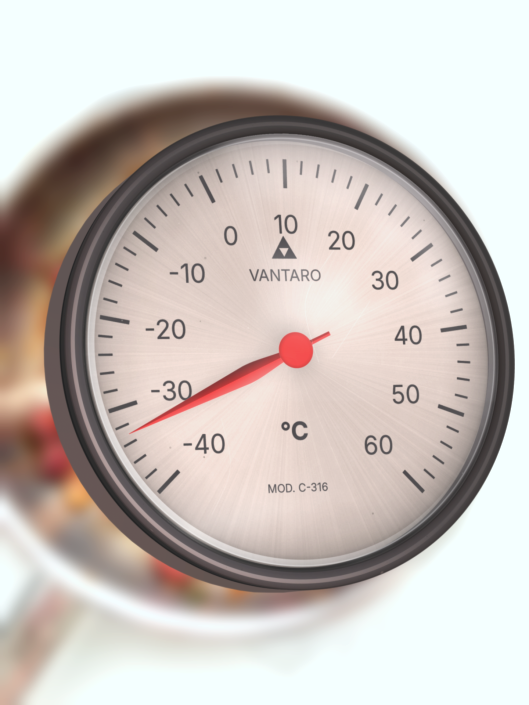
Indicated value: -33 °C
